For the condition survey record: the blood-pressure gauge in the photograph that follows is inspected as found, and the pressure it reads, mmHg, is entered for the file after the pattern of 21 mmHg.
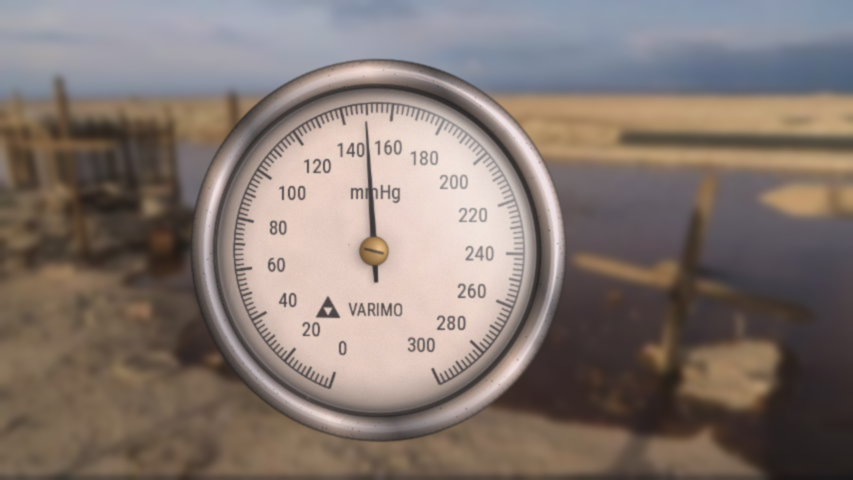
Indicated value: 150 mmHg
